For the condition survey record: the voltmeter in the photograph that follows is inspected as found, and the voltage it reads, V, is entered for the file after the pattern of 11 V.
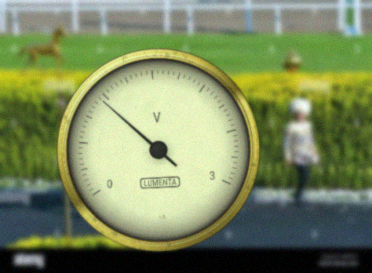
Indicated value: 0.95 V
